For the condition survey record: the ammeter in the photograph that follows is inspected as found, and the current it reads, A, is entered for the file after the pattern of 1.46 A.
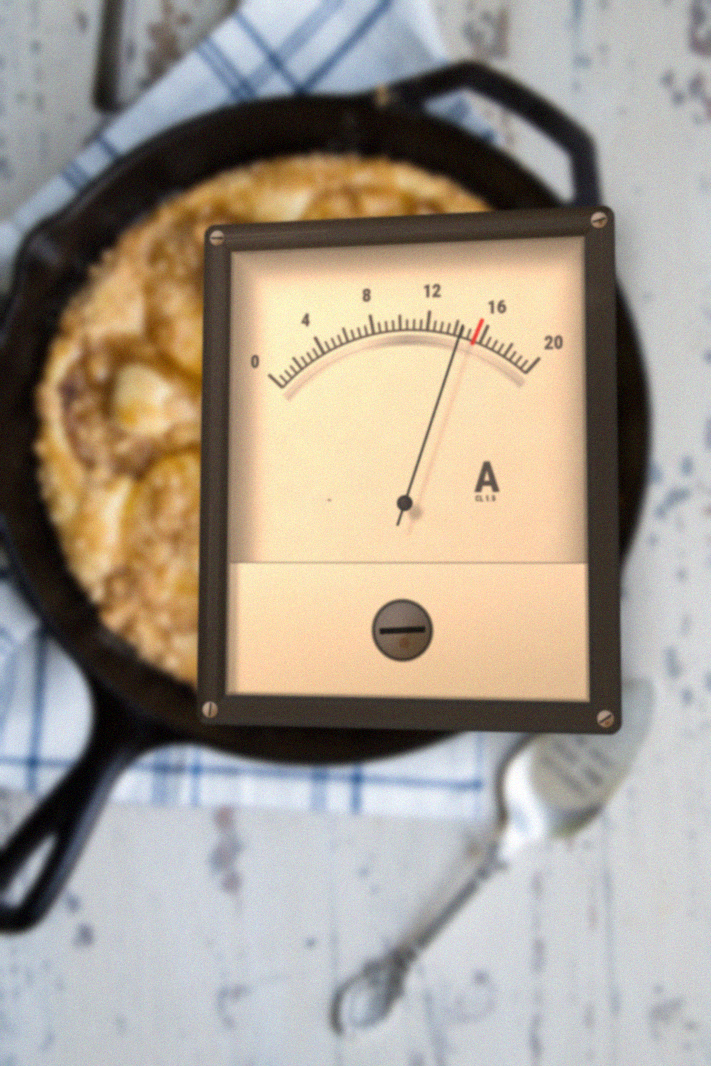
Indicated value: 14.5 A
